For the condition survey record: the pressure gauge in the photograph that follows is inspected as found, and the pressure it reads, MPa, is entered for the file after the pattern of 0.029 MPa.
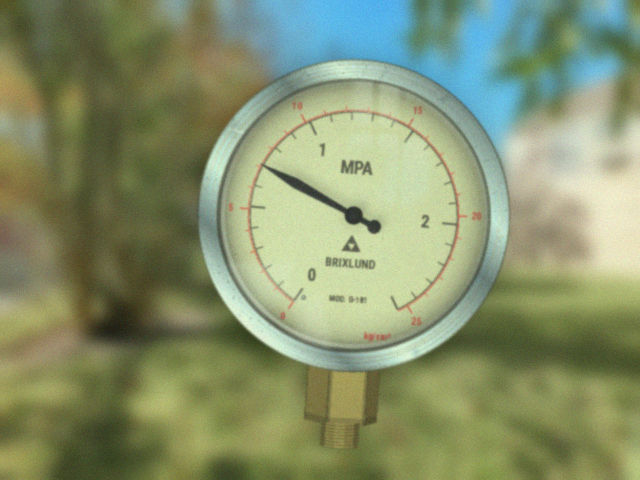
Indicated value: 0.7 MPa
